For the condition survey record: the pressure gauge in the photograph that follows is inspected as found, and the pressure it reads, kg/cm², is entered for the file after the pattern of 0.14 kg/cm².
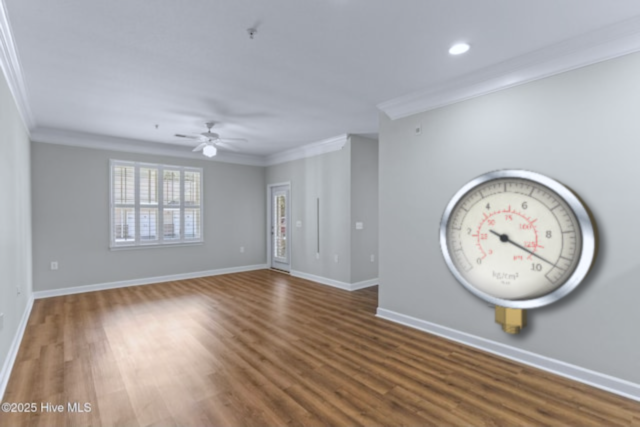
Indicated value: 9.4 kg/cm²
